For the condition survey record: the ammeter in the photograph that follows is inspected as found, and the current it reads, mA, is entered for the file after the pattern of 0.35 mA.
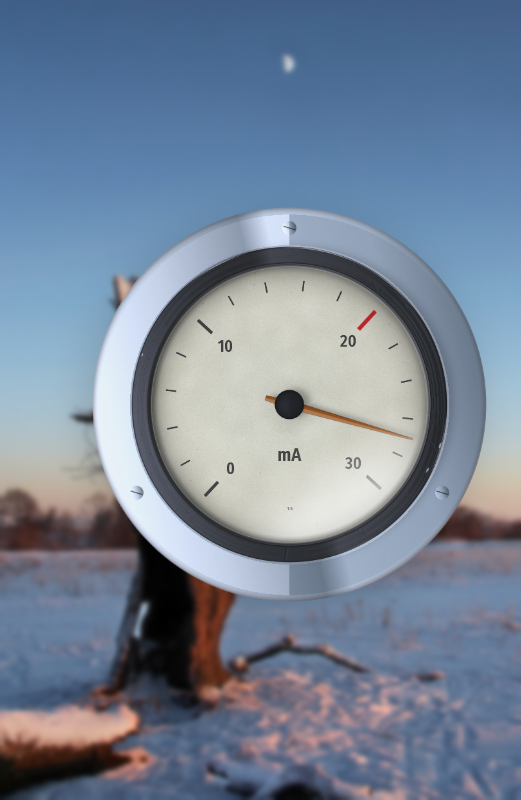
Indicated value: 27 mA
